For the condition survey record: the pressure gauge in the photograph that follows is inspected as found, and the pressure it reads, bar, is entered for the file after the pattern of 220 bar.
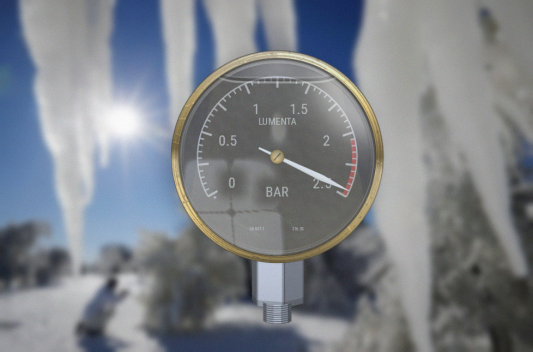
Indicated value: 2.45 bar
